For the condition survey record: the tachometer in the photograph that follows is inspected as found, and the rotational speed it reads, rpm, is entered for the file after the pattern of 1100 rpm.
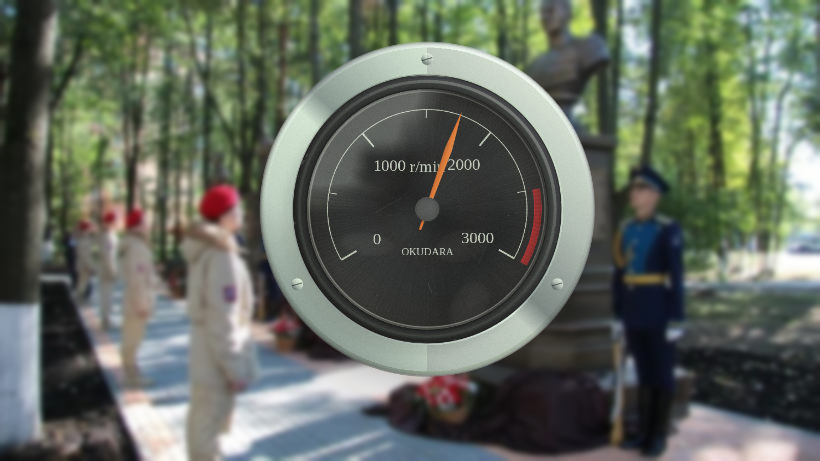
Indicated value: 1750 rpm
